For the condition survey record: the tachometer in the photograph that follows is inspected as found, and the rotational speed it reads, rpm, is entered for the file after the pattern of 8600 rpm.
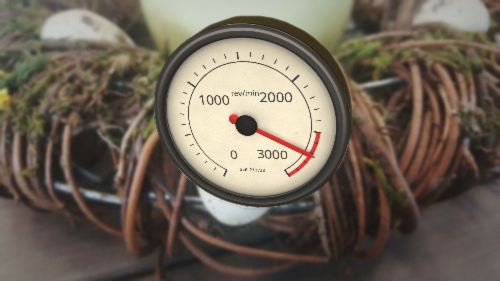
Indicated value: 2700 rpm
